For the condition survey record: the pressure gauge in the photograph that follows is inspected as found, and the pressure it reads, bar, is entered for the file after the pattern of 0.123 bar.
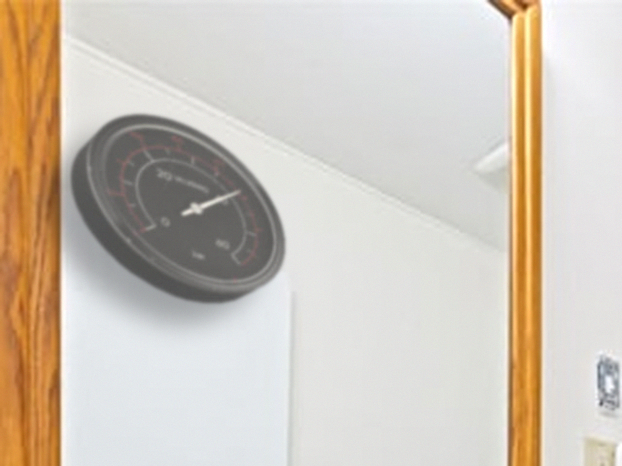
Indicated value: 40 bar
